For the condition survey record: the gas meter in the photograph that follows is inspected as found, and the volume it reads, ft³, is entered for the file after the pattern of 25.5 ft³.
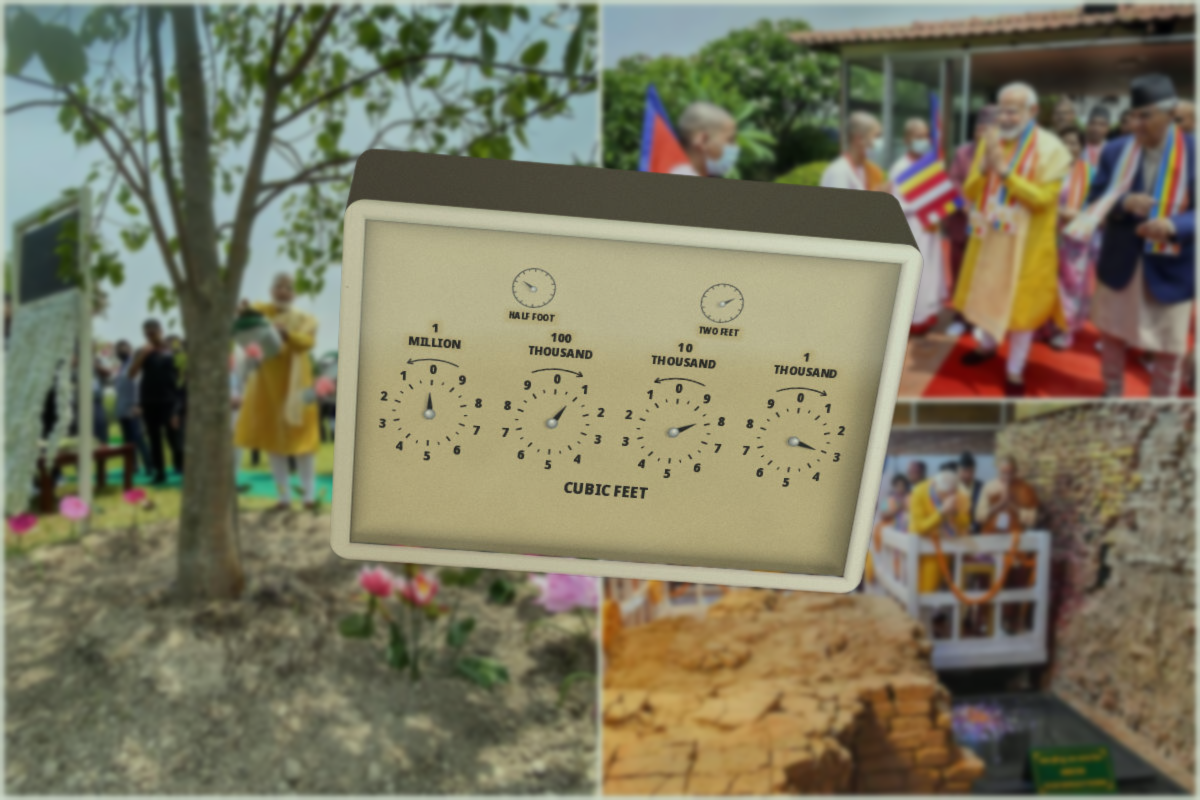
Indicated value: 8300 ft³
